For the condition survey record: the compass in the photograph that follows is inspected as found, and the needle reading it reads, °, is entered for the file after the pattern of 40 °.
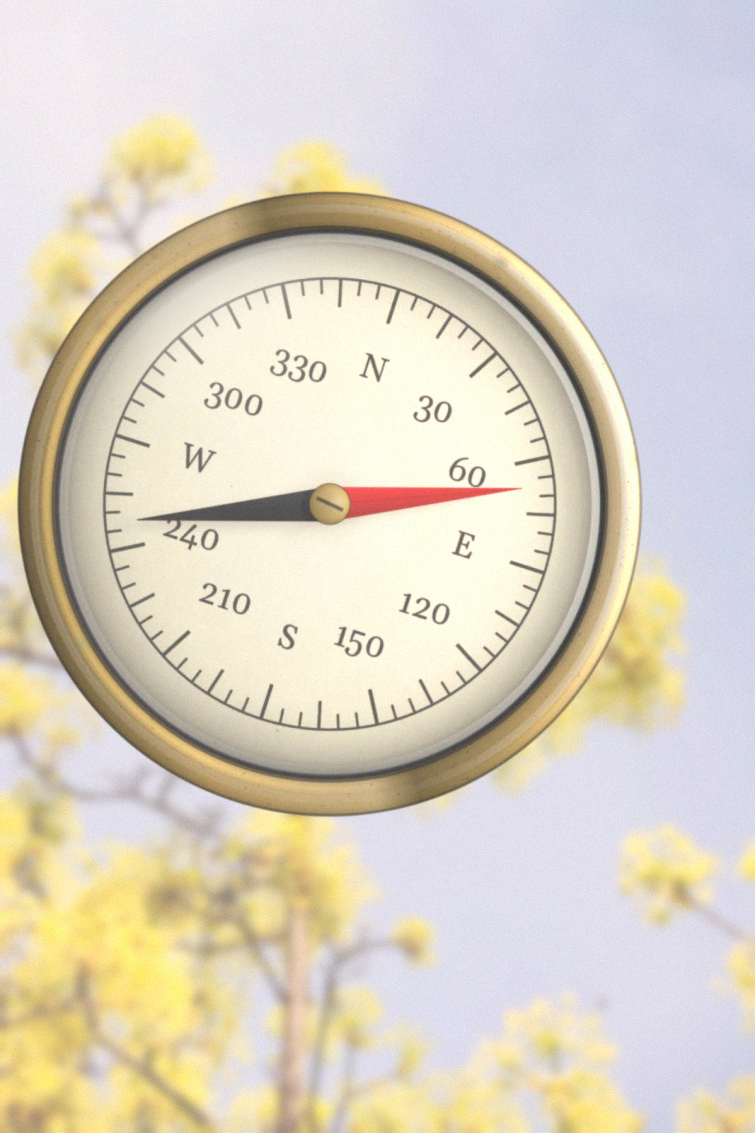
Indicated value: 67.5 °
